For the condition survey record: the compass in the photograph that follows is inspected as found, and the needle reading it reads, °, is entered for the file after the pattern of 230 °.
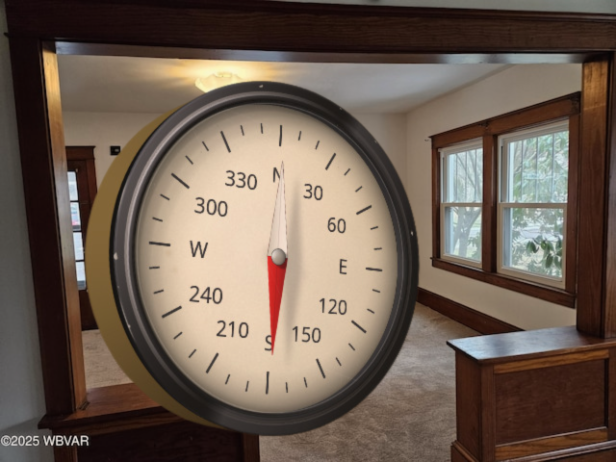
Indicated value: 180 °
